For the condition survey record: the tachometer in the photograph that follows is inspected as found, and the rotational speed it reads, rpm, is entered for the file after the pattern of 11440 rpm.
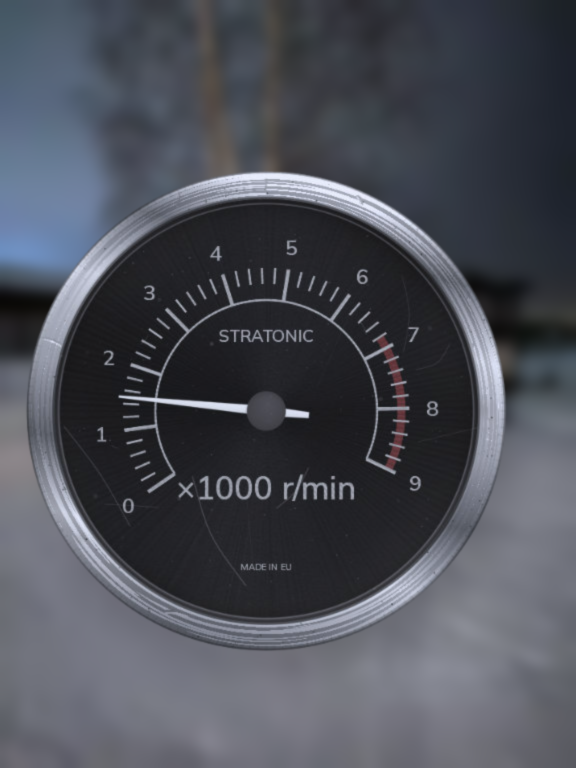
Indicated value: 1500 rpm
